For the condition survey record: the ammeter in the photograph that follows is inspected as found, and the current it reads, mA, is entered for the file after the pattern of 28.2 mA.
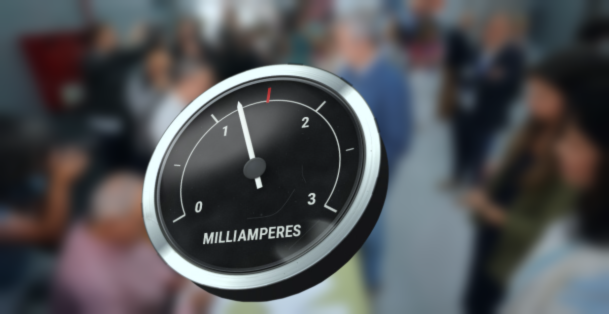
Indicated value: 1.25 mA
